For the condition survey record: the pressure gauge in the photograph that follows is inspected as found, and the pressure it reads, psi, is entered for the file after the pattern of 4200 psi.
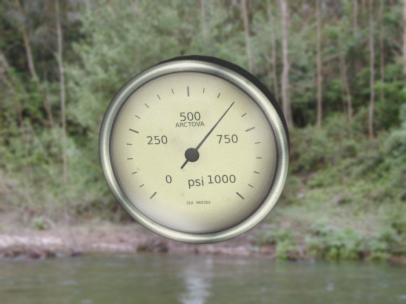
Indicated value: 650 psi
